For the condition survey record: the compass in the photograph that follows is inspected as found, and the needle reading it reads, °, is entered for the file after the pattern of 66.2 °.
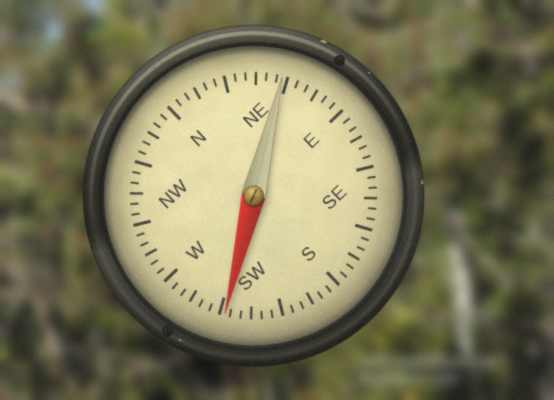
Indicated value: 237.5 °
